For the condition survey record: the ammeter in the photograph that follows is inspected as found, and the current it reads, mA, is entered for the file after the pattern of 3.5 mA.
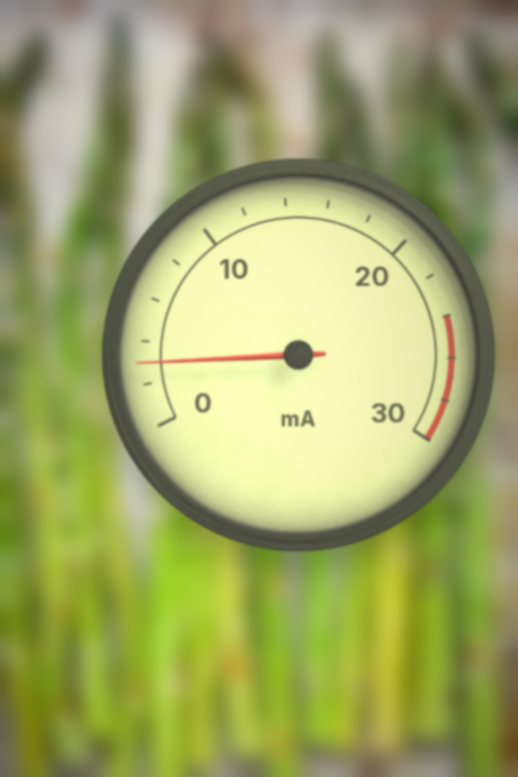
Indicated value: 3 mA
